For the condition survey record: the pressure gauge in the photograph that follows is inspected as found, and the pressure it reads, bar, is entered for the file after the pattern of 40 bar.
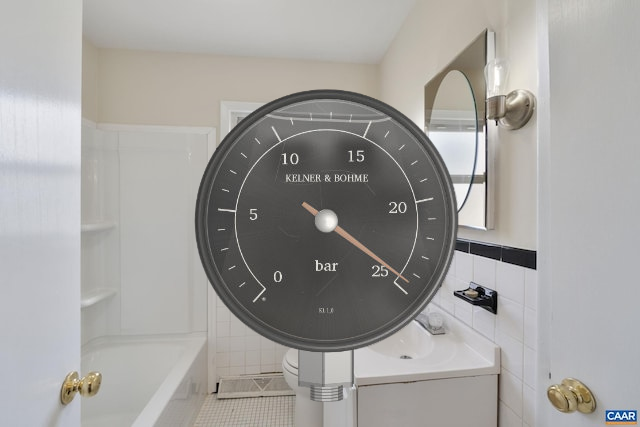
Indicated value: 24.5 bar
